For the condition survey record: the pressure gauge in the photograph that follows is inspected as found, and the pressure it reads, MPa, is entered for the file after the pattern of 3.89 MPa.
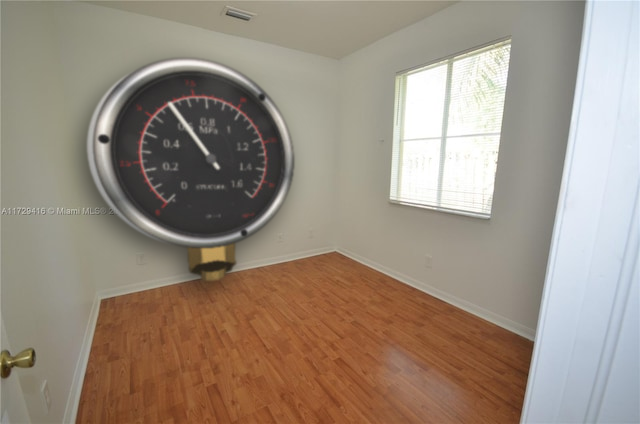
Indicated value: 0.6 MPa
